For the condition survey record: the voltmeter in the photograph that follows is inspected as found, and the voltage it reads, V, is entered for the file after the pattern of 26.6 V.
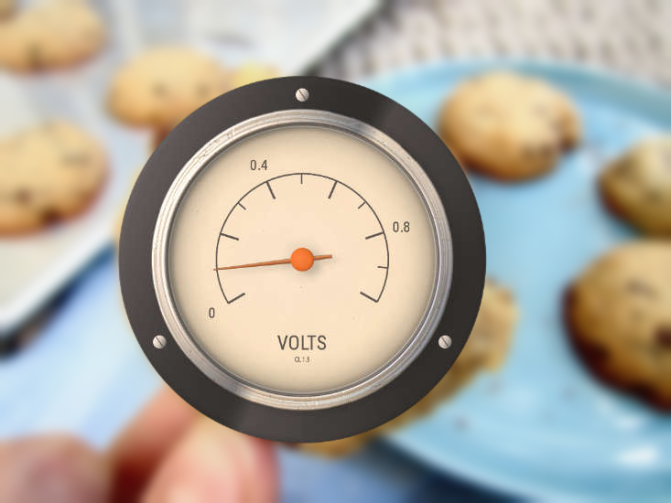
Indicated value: 0.1 V
